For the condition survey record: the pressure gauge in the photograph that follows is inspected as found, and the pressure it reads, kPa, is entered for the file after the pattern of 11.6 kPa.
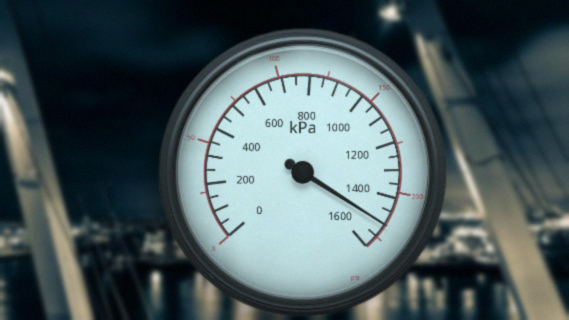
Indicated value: 1500 kPa
